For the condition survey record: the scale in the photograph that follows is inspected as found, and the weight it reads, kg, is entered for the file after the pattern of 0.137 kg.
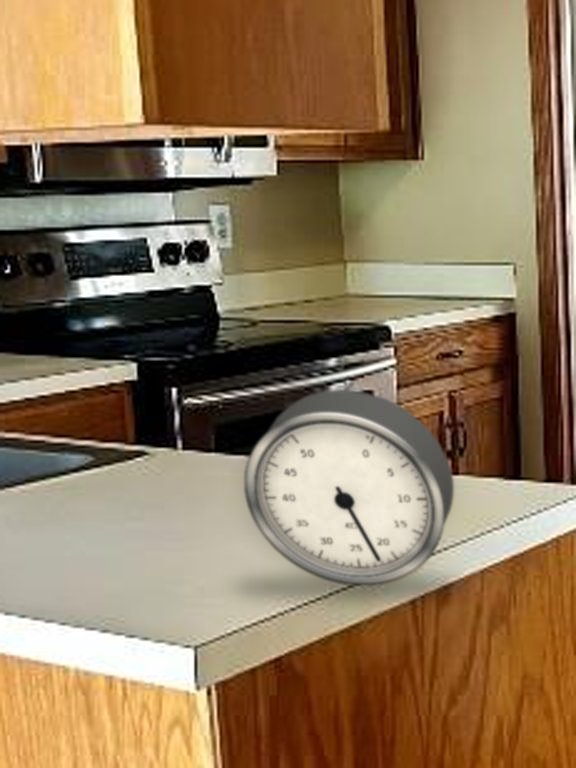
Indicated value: 22 kg
